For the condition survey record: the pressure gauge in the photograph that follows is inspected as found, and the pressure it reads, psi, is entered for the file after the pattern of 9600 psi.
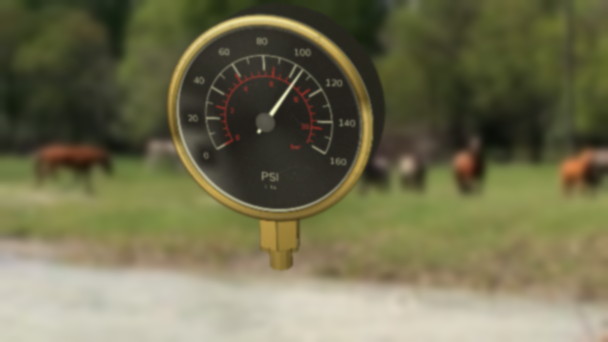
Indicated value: 105 psi
